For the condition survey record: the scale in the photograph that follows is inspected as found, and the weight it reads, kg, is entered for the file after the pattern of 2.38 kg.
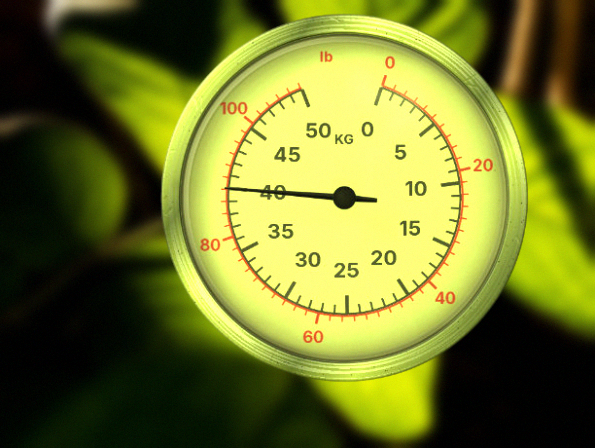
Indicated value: 40 kg
